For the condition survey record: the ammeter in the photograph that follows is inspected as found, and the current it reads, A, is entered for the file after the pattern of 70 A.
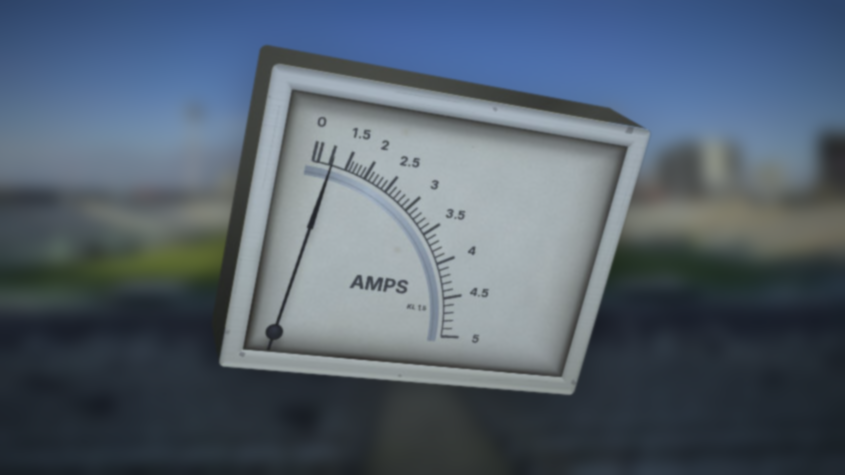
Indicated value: 1 A
